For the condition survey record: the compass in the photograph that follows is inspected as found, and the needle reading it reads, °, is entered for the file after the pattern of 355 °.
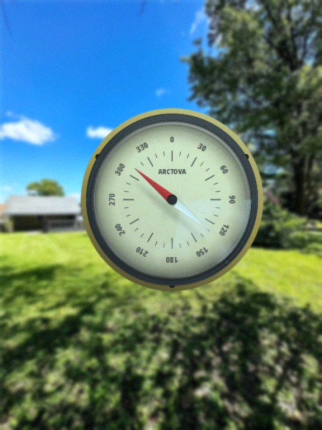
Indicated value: 310 °
